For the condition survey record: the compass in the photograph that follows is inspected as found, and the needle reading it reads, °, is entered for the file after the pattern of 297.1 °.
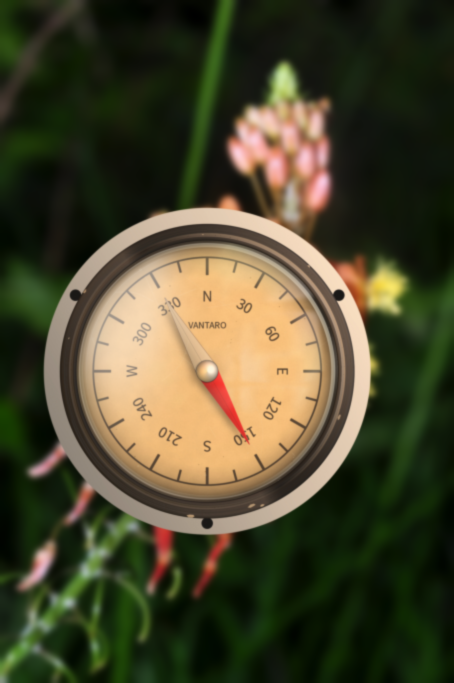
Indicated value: 150 °
